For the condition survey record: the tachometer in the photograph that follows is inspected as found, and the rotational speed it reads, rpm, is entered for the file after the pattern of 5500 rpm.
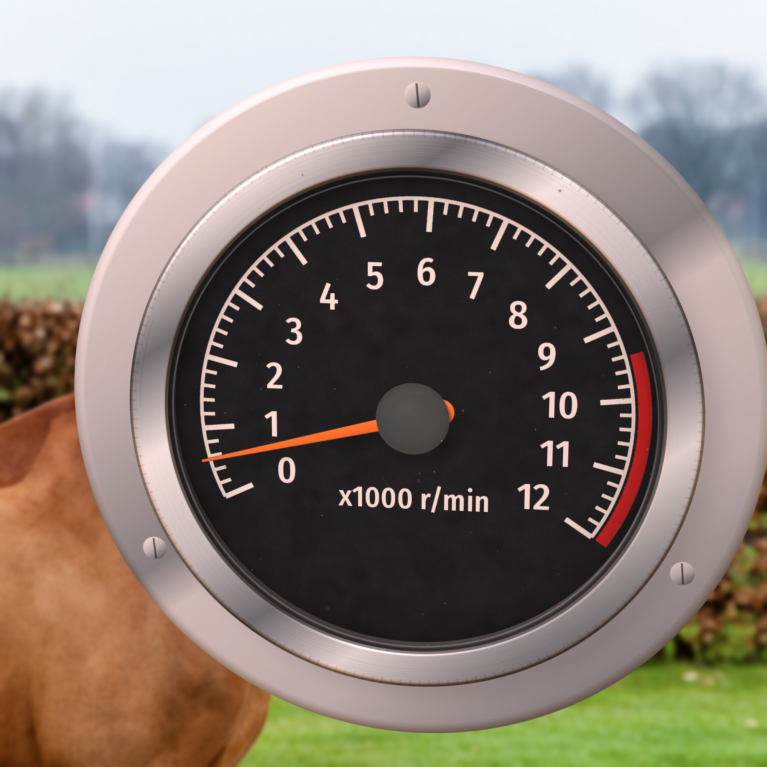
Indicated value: 600 rpm
